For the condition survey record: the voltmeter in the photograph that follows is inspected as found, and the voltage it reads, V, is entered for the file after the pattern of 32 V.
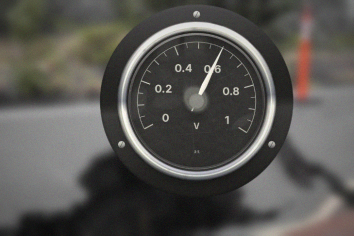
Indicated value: 0.6 V
